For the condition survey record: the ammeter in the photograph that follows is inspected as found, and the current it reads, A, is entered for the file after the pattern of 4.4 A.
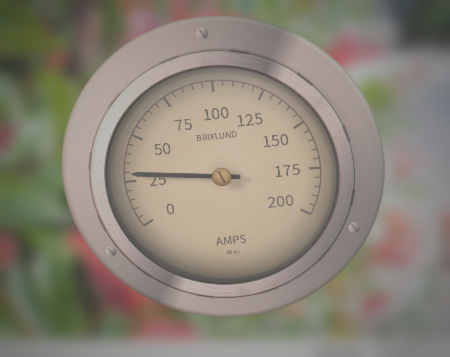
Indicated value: 30 A
